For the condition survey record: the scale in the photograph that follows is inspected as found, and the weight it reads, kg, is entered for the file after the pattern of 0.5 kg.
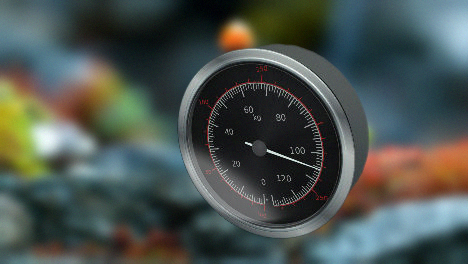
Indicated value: 105 kg
